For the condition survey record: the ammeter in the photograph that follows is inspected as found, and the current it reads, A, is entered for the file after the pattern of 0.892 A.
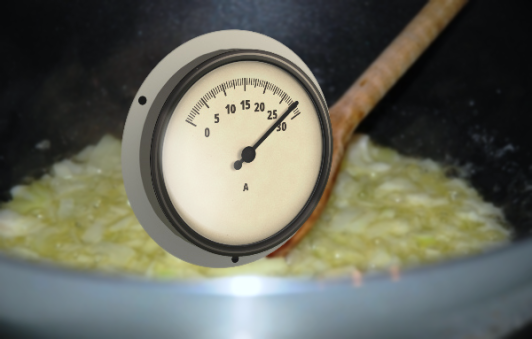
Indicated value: 27.5 A
